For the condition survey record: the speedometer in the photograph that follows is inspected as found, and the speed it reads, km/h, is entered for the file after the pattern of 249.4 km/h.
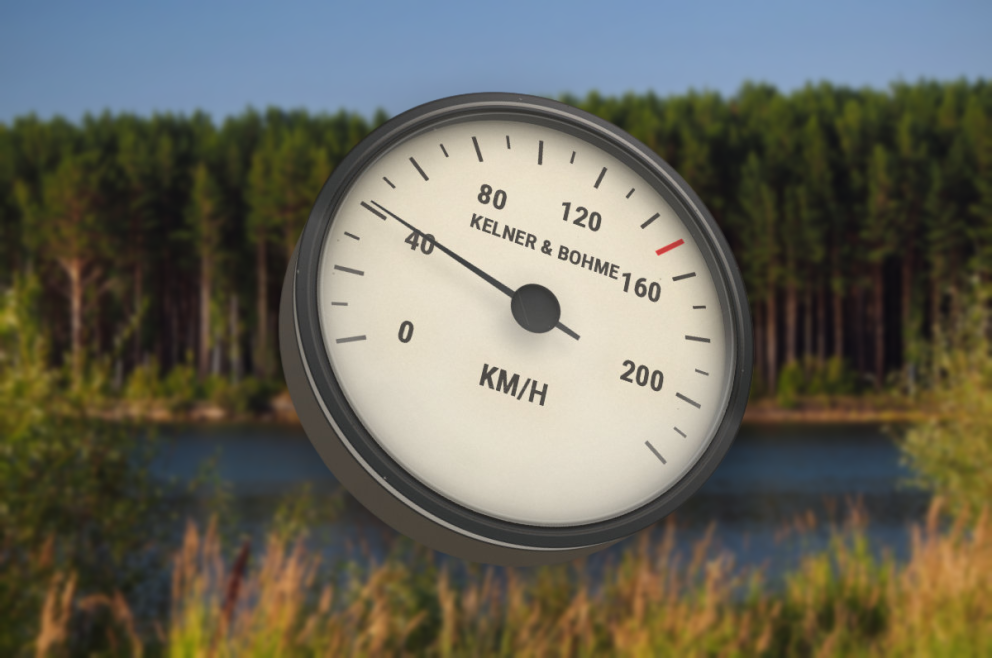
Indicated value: 40 km/h
